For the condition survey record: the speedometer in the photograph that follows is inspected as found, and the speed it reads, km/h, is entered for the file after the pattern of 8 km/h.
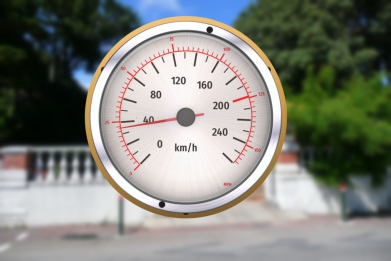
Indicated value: 35 km/h
